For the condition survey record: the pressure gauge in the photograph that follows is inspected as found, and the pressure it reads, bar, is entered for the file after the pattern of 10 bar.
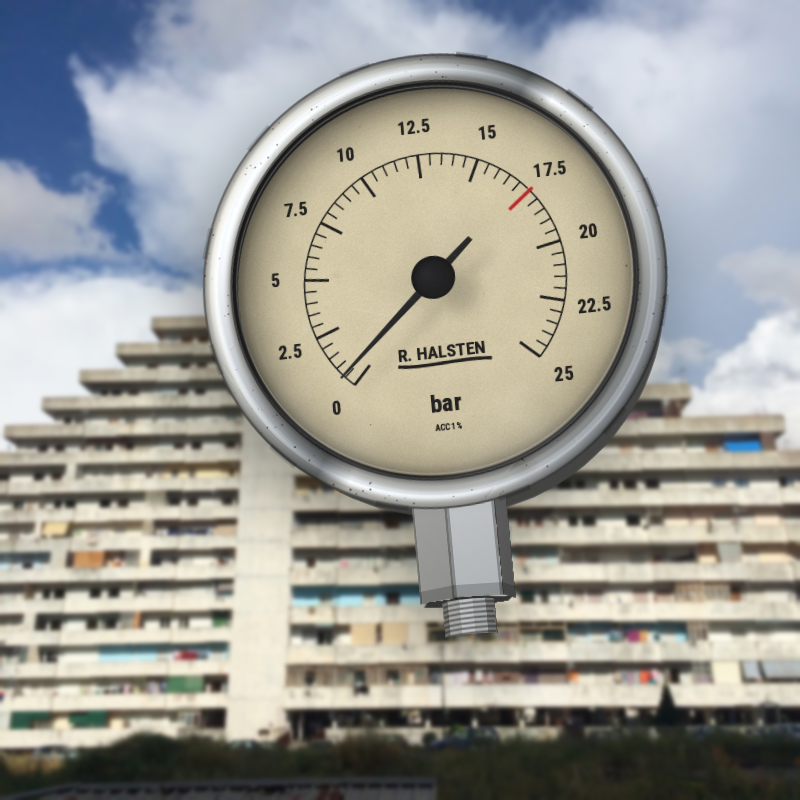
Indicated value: 0.5 bar
